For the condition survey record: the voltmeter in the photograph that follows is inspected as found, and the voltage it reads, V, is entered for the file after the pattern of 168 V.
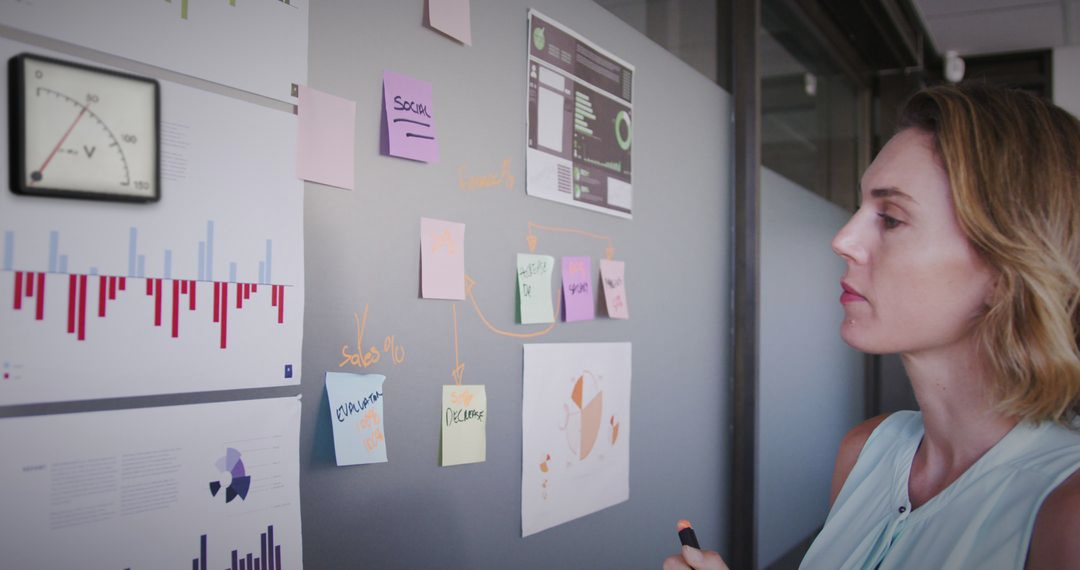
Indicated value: 50 V
